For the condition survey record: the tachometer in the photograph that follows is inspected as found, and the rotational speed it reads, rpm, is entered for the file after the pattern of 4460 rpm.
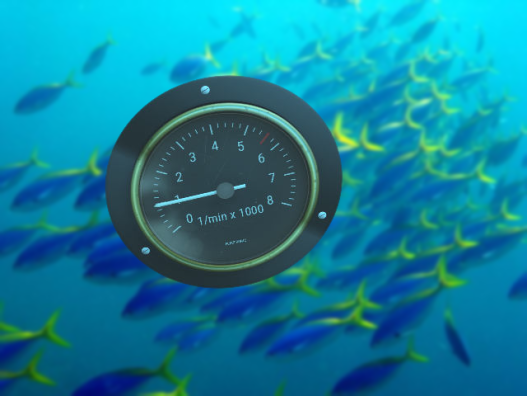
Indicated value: 1000 rpm
